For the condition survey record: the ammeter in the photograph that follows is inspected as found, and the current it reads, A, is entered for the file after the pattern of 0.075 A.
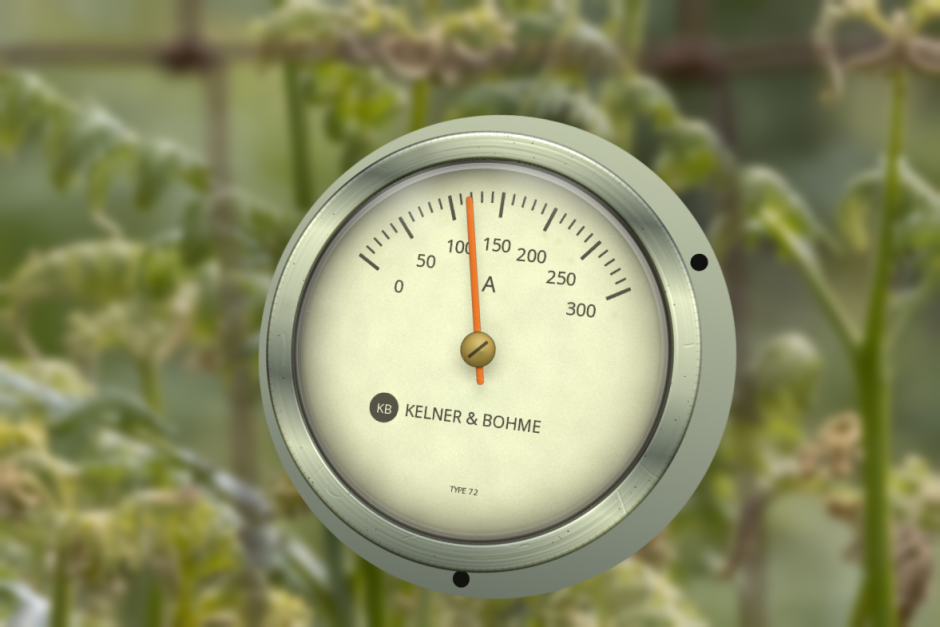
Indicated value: 120 A
